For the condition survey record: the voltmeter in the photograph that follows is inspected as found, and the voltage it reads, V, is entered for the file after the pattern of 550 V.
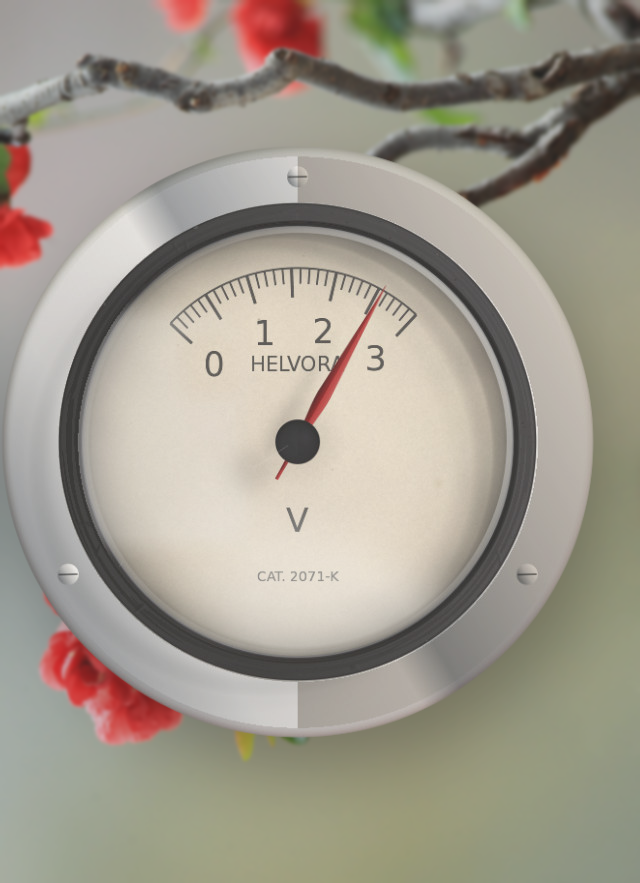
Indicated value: 2.55 V
